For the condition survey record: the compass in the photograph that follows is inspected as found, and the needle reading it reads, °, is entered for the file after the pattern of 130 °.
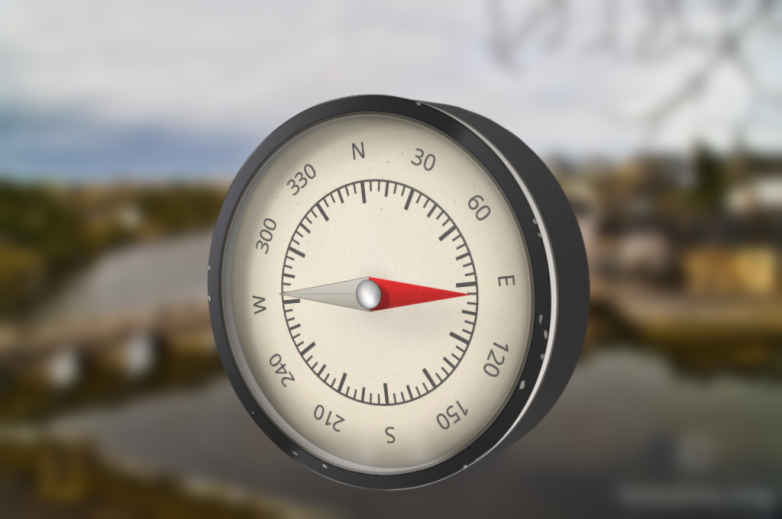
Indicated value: 95 °
